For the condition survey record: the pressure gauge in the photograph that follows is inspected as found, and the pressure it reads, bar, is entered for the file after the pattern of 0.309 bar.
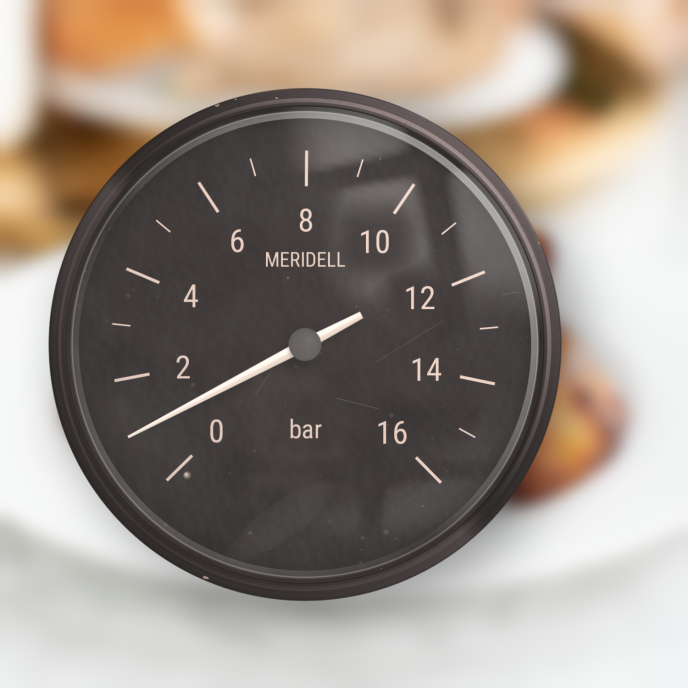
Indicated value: 1 bar
